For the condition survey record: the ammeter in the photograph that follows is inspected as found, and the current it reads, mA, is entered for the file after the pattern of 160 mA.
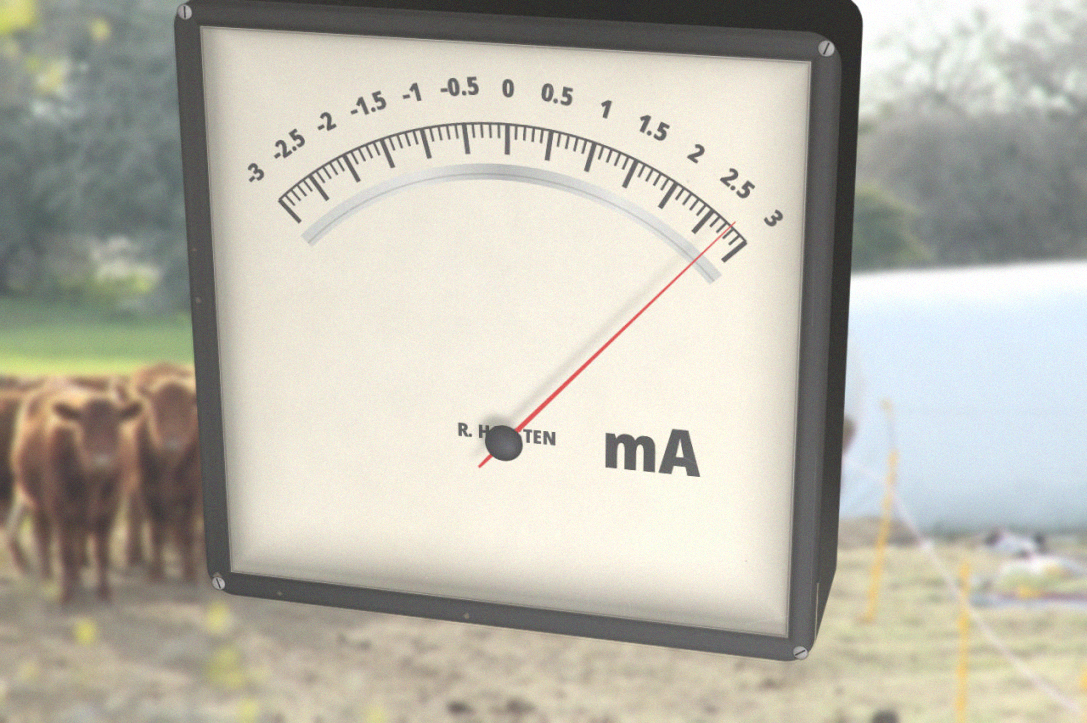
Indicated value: 2.75 mA
